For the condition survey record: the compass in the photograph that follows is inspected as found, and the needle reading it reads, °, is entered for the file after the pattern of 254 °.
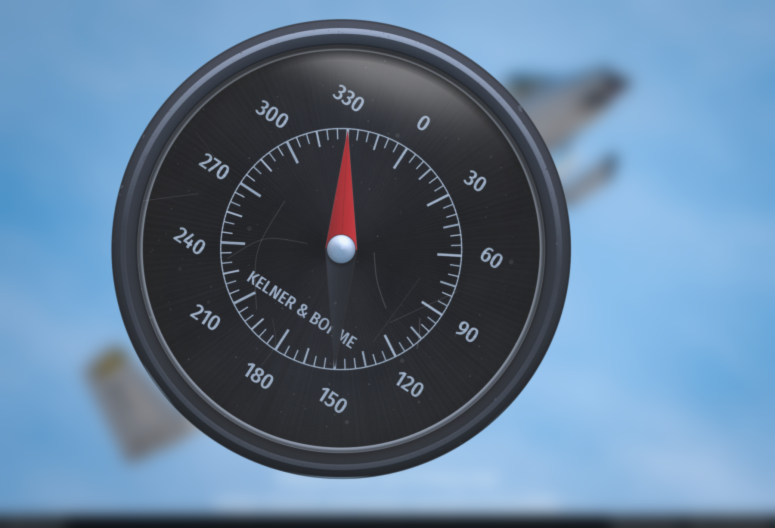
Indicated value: 330 °
